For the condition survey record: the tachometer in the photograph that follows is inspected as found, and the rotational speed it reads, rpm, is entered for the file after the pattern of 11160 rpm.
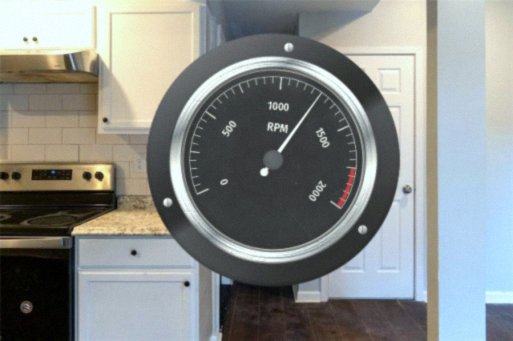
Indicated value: 1250 rpm
